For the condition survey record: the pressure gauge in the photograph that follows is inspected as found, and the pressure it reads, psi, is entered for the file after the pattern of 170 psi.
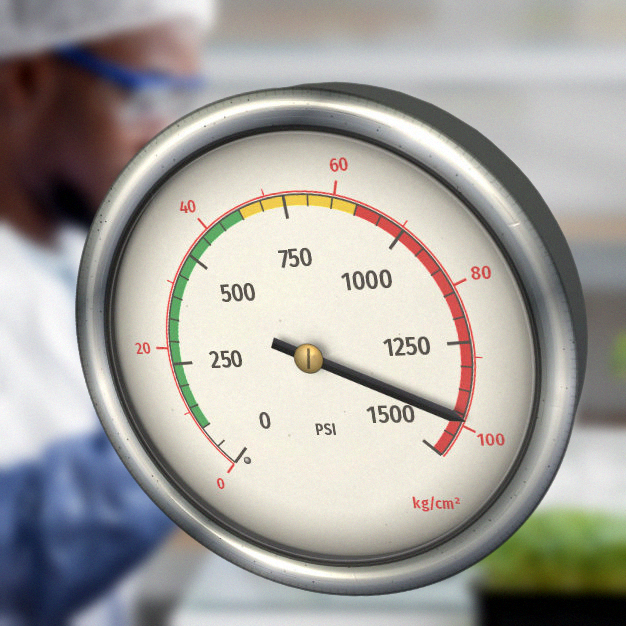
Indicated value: 1400 psi
